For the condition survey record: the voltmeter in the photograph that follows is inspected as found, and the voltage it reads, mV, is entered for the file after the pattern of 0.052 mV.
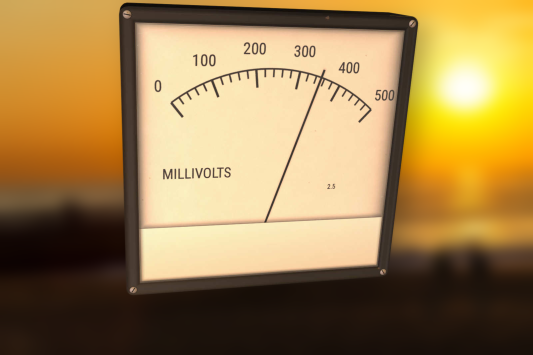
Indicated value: 350 mV
